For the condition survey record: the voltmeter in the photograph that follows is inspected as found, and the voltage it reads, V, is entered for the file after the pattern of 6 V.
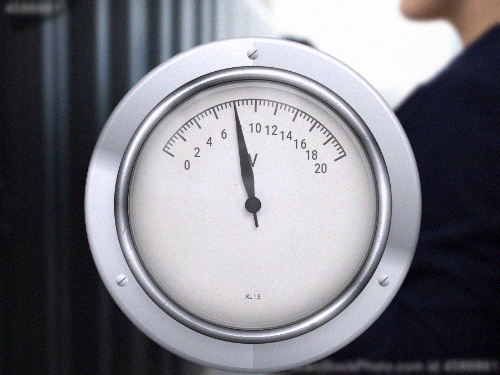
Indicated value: 8 V
